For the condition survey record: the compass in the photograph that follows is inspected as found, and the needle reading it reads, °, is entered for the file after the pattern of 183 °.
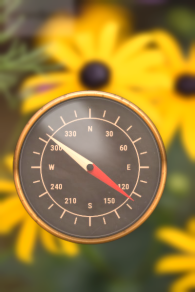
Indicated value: 127.5 °
